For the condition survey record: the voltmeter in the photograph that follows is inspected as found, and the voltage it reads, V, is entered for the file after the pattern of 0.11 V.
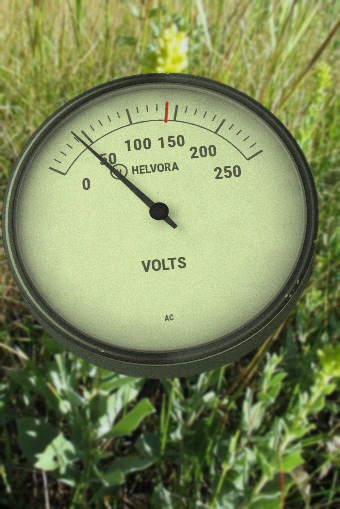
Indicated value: 40 V
